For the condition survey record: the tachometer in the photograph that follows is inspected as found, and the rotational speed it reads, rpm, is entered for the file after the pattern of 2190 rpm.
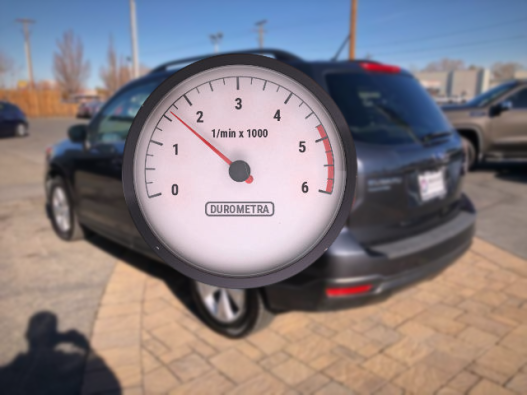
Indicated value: 1625 rpm
